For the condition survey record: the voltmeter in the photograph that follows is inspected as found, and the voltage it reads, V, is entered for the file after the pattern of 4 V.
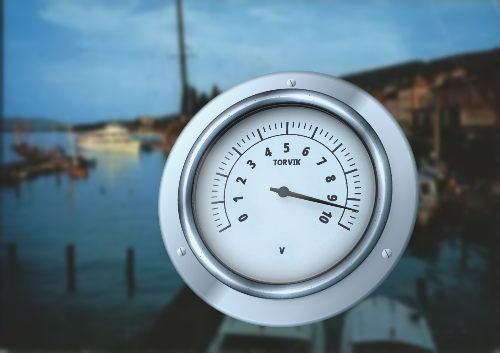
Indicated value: 9.4 V
